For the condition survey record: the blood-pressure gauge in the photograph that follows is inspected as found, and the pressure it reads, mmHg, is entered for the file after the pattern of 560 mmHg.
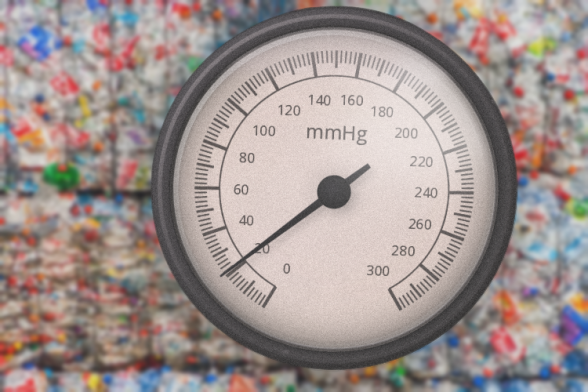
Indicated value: 22 mmHg
